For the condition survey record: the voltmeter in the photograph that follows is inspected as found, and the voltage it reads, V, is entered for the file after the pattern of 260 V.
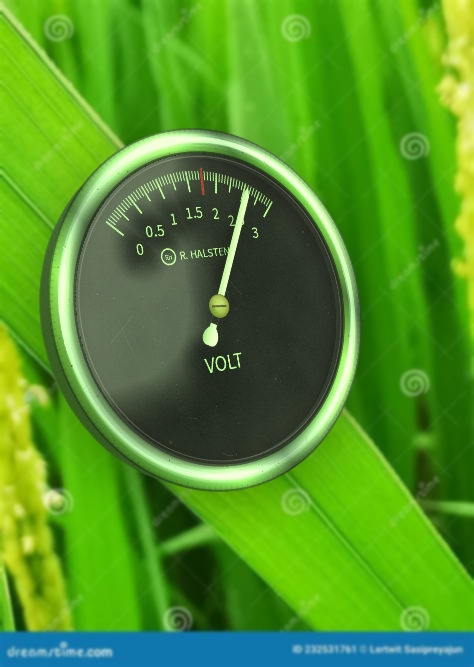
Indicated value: 2.5 V
